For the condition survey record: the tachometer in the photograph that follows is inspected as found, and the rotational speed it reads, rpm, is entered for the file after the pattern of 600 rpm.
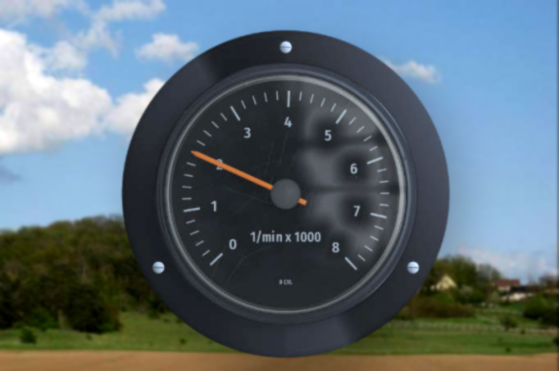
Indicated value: 2000 rpm
